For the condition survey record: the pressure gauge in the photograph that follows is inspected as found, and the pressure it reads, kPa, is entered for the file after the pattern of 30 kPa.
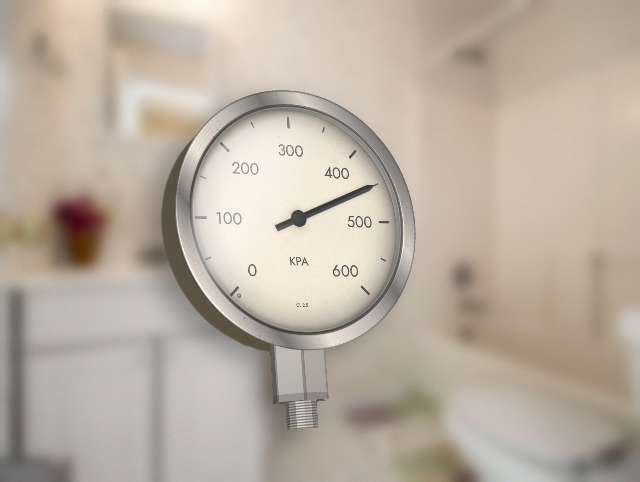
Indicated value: 450 kPa
